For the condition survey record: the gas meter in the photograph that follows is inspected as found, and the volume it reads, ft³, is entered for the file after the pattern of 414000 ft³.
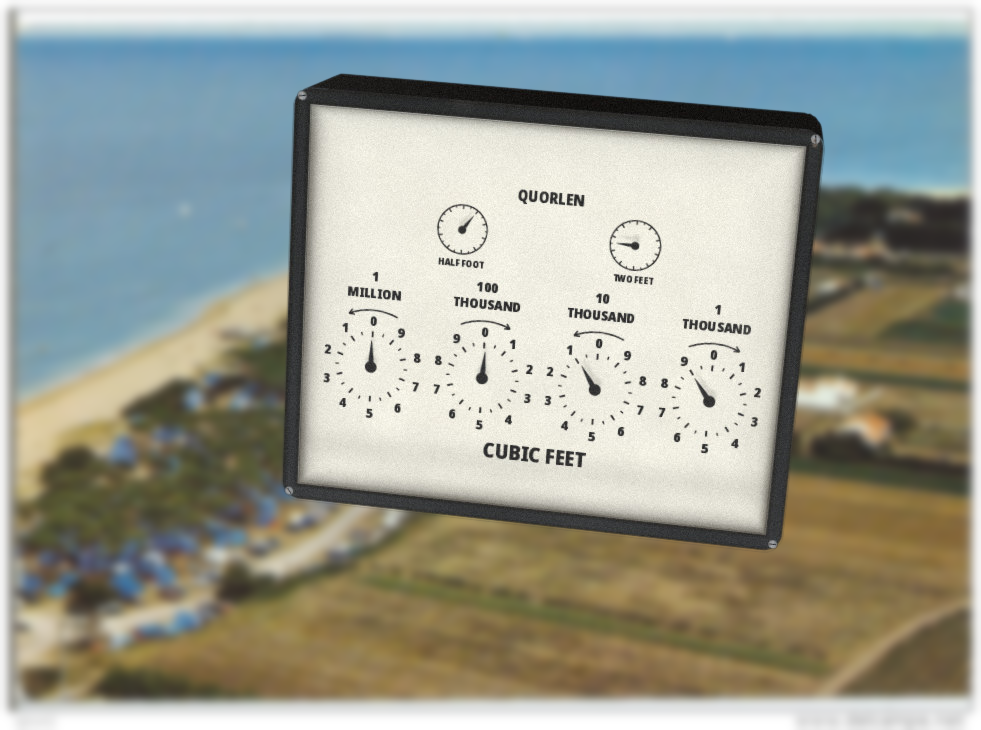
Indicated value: 900 ft³
